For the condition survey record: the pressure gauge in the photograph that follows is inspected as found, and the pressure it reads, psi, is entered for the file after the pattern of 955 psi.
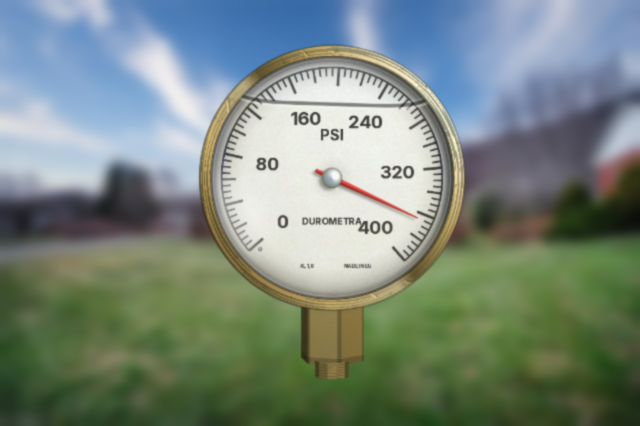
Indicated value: 365 psi
